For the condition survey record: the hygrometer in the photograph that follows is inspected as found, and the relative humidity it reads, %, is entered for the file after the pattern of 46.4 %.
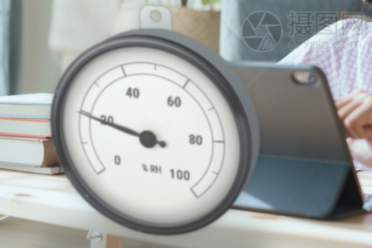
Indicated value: 20 %
